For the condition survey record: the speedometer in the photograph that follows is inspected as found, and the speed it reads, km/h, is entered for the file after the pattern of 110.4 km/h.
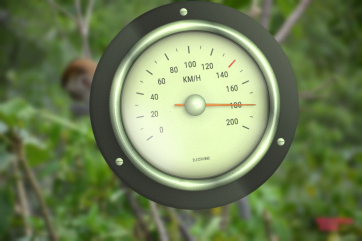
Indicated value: 180 km/h
